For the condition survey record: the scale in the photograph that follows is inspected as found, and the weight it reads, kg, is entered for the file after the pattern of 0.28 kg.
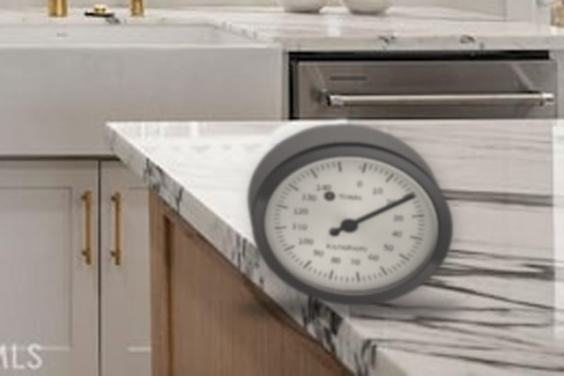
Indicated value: 20 kg
